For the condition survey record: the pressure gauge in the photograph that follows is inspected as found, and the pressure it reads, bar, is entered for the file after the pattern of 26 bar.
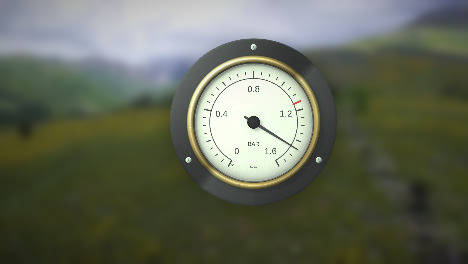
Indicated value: 1.45 bar
